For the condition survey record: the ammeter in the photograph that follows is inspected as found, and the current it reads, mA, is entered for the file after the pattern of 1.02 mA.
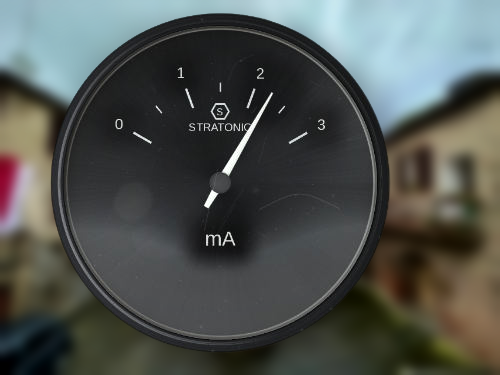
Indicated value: 2.25 mA
